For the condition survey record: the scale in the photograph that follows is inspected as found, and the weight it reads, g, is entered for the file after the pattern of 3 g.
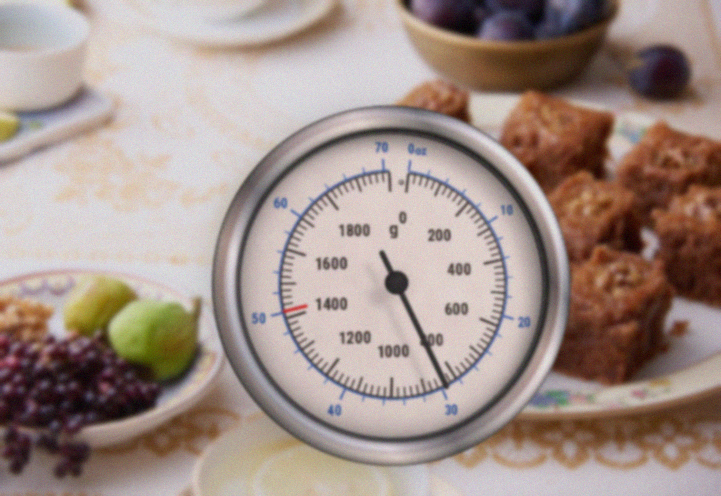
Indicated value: 840 g
